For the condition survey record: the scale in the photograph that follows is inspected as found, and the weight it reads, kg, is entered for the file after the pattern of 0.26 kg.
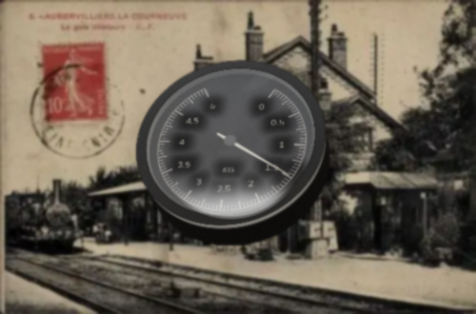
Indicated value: 1.5 kg
